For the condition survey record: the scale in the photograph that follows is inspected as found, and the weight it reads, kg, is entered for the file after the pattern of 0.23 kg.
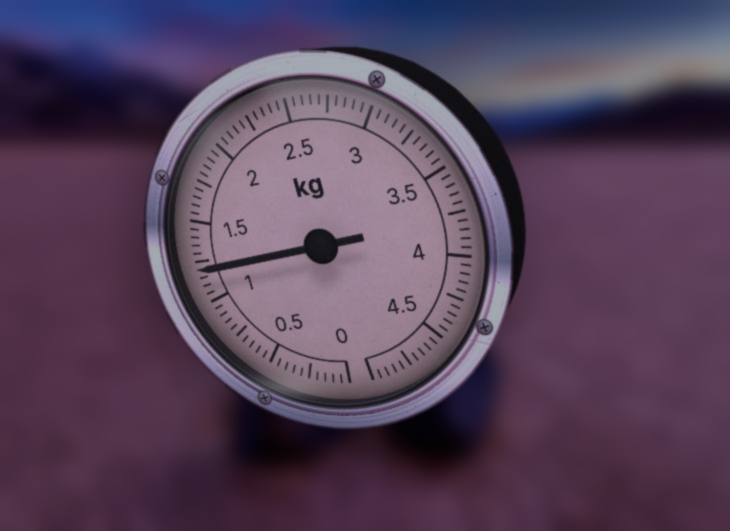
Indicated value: 1.2 kg
